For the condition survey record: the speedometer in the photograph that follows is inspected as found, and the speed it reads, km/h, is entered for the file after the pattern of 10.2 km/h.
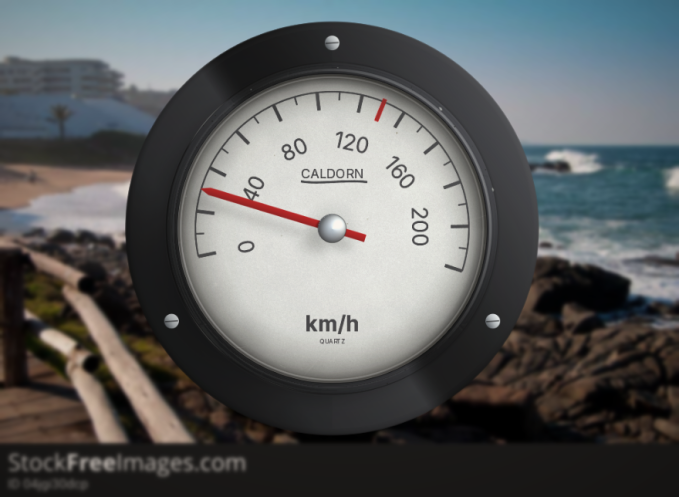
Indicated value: 30 km/h
